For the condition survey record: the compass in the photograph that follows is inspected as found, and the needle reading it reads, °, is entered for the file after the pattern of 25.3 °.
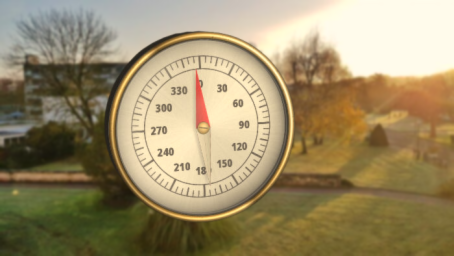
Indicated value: 355 °
